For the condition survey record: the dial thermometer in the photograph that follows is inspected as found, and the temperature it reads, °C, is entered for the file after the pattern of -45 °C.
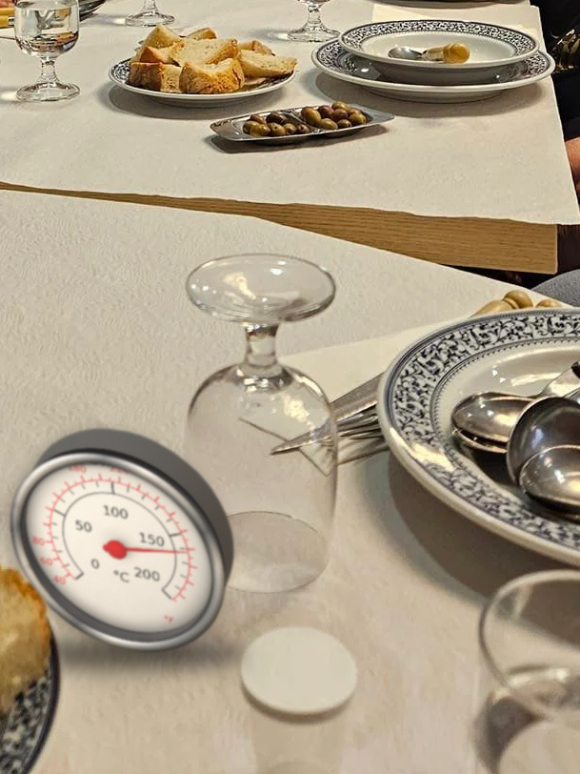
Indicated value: 160 °C
